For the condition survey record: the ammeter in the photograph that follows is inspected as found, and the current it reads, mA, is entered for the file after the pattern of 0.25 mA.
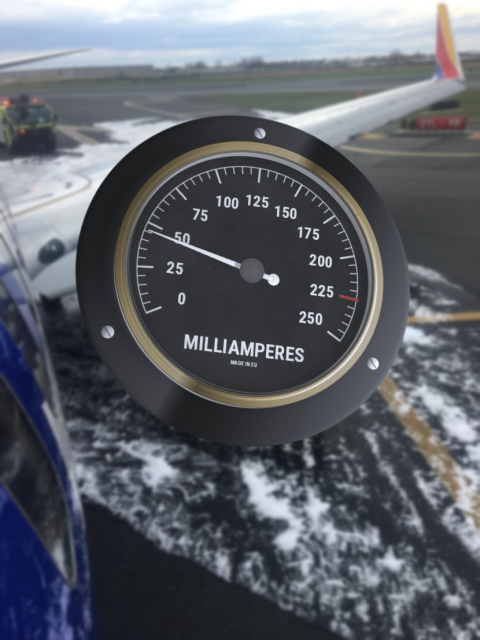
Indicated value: 45 mA
